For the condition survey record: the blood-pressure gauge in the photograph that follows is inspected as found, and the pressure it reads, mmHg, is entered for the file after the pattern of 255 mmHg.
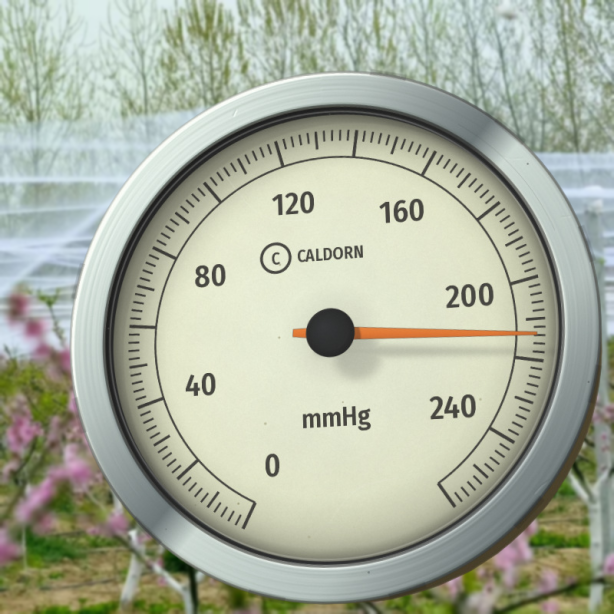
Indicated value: 214 mmHg
